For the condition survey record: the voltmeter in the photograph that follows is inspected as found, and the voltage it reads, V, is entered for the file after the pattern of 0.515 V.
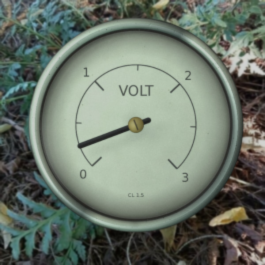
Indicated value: 0.25 V
